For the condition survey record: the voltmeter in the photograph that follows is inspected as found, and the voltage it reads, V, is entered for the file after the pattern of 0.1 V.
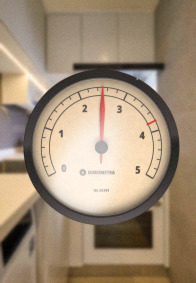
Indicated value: 2.5 V
